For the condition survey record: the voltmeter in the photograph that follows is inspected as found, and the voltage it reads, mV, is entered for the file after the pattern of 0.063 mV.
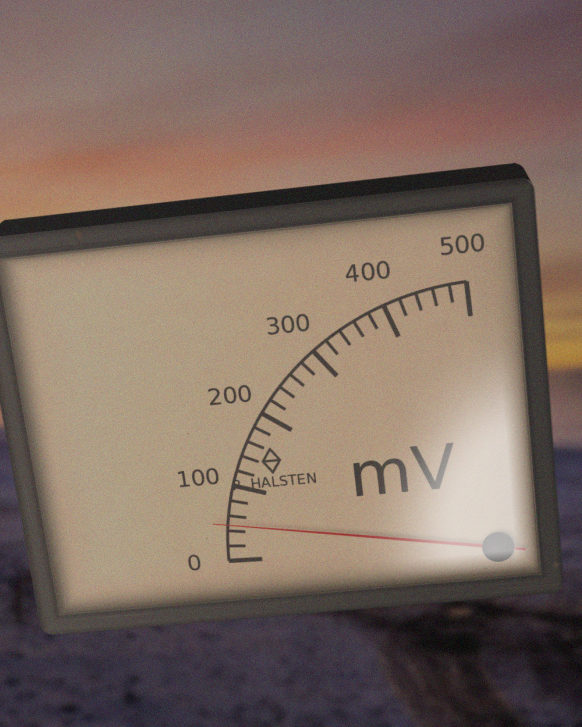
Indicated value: 50 mV
